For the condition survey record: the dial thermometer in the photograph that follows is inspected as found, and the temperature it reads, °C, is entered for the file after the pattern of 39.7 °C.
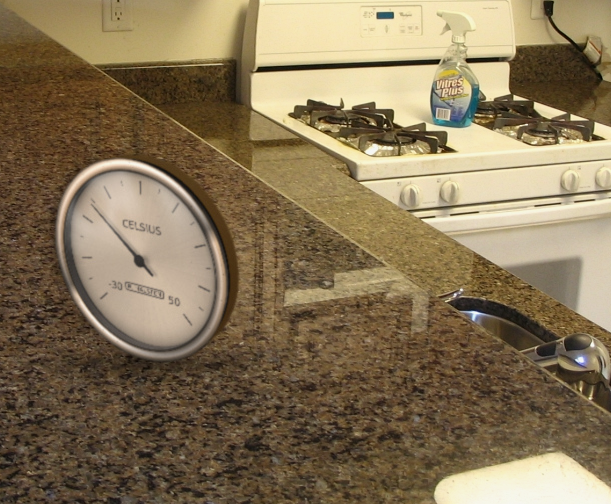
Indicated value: -5 °C
